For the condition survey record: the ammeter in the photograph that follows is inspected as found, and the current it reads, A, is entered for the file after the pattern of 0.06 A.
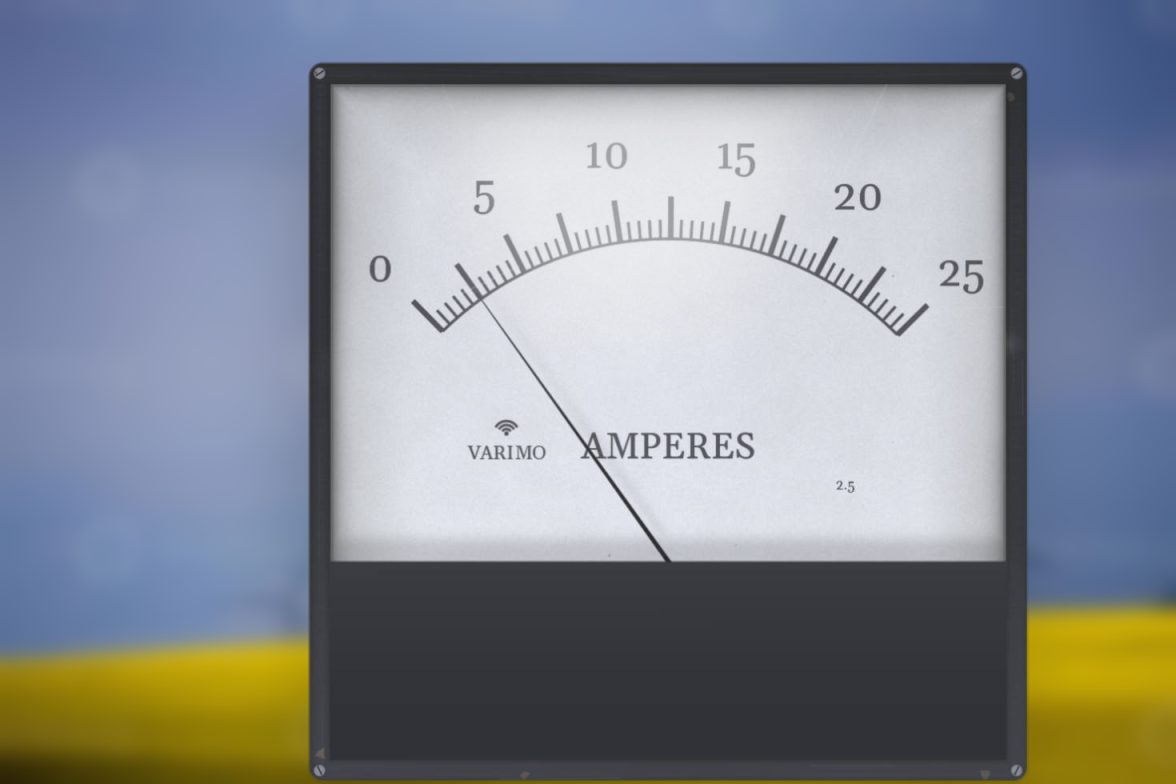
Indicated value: 2.5 A
